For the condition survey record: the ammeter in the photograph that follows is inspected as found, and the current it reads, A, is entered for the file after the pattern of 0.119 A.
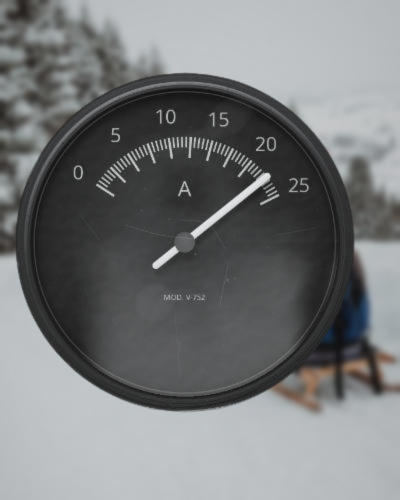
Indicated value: 22.5 A
